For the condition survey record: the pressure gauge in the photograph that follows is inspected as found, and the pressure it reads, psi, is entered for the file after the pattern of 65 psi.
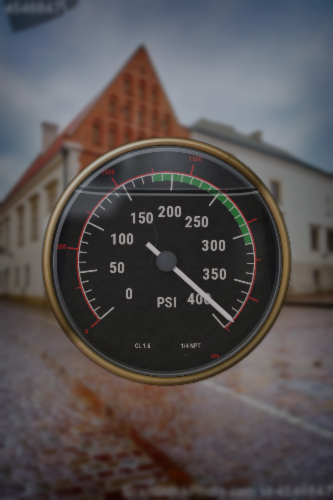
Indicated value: 390 psi
